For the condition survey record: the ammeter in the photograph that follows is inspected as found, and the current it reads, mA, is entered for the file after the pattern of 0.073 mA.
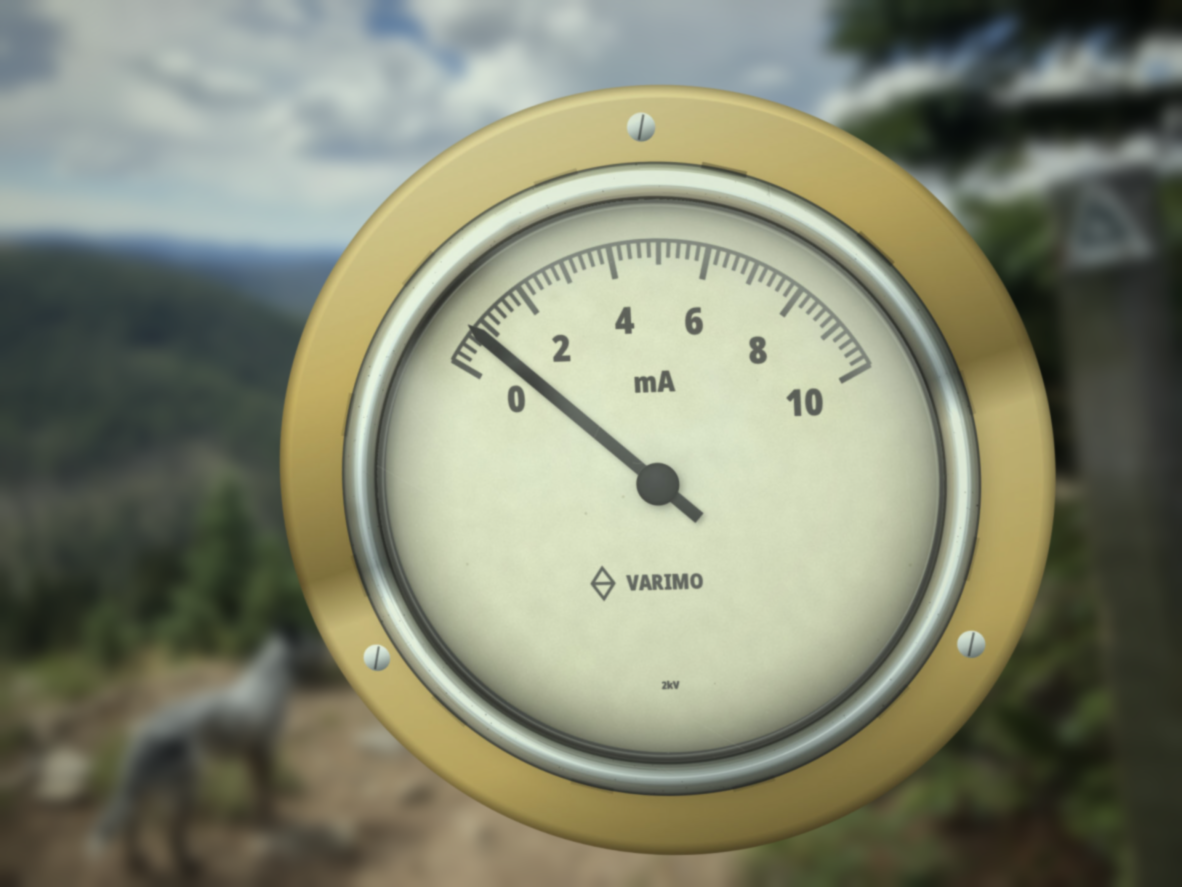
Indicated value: 0.8 mA
